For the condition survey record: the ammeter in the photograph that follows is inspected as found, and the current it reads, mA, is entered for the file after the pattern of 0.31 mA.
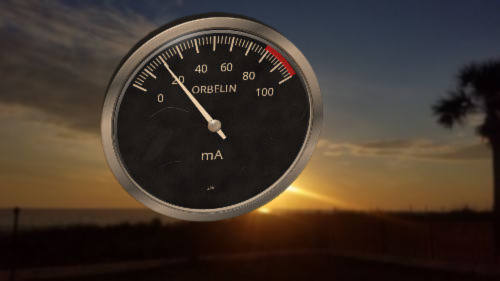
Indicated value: 20 mA
